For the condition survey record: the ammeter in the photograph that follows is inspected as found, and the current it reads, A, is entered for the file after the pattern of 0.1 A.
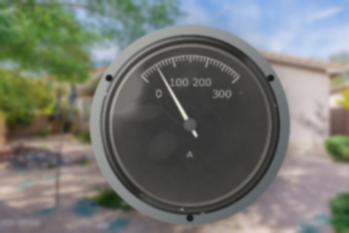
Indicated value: 50 A
